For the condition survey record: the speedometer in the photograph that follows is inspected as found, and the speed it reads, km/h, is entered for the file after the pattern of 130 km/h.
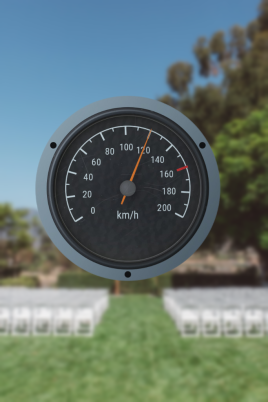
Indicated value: 120 km/h
